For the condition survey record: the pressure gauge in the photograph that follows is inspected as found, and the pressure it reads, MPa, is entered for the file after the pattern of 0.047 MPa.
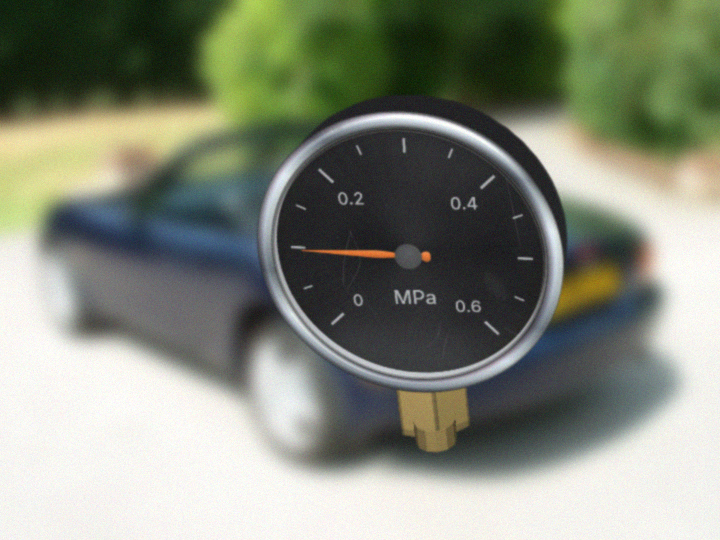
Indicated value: 0.1 MPa
